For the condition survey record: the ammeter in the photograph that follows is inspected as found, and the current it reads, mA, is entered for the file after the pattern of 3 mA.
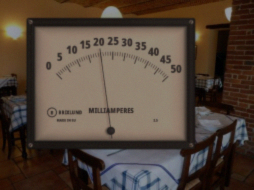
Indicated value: 20 mA
